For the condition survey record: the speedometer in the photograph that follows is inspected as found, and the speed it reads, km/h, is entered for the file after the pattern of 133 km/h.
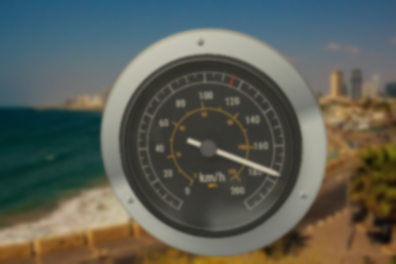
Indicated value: 175 km/h
